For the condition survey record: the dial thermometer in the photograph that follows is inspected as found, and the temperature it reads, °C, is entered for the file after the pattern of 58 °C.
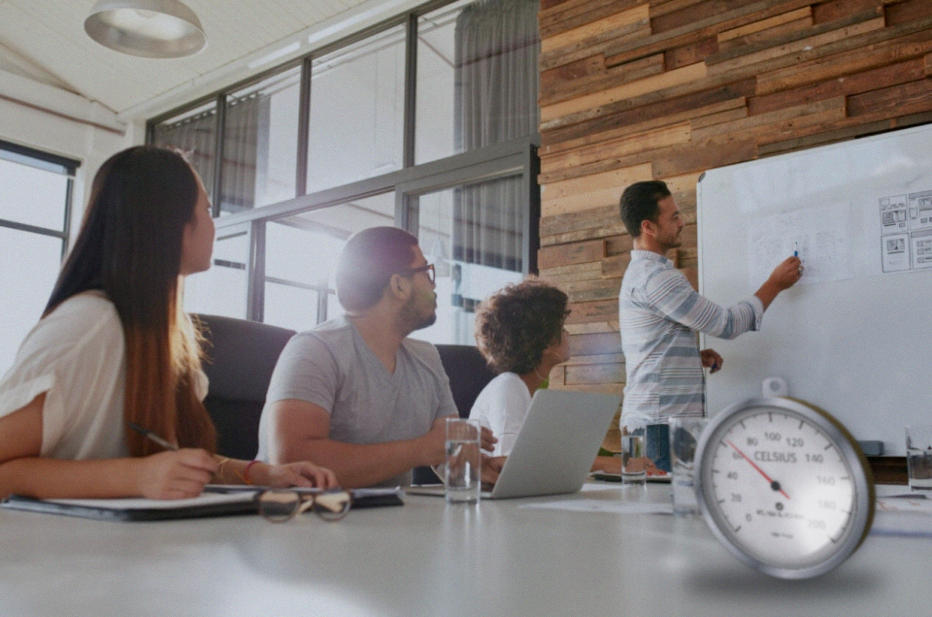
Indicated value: 65 °C
